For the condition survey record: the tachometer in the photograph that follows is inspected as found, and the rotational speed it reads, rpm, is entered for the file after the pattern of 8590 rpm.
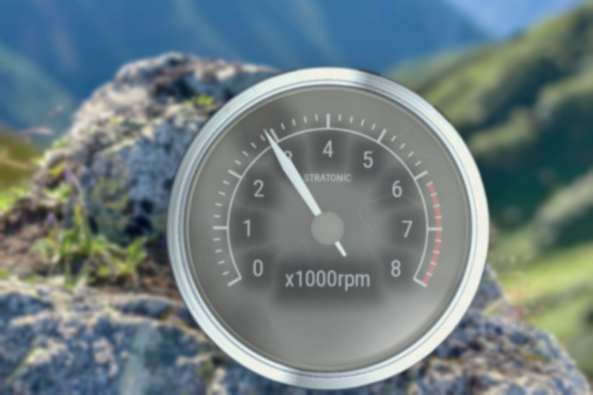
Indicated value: 2900 rpm
